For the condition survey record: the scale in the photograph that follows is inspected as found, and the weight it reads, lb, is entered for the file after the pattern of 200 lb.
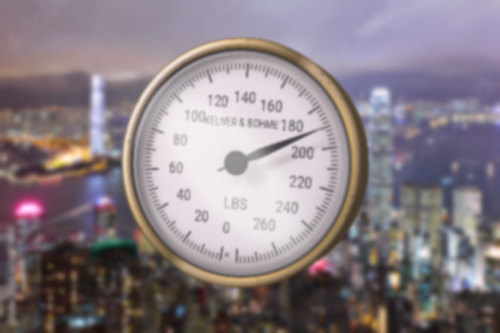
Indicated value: 190 lb
